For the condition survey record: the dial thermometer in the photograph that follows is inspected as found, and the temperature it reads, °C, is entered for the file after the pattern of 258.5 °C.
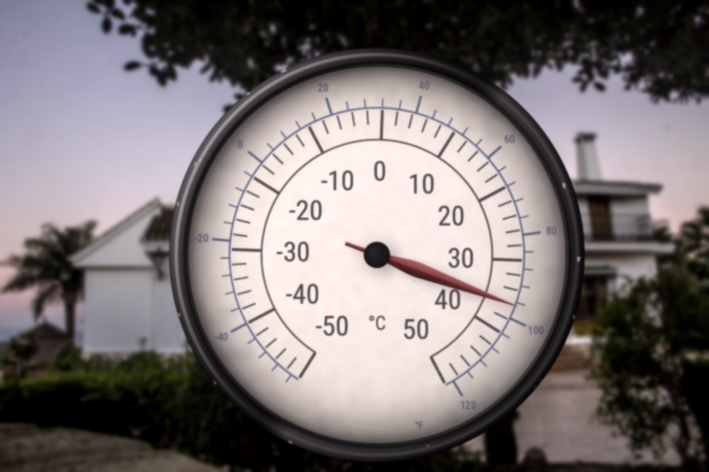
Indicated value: 36 °C
